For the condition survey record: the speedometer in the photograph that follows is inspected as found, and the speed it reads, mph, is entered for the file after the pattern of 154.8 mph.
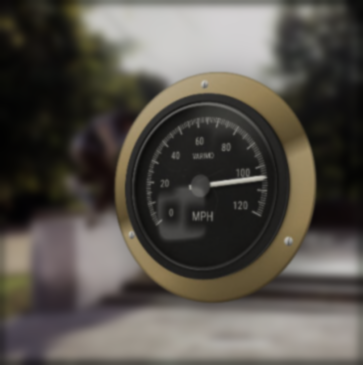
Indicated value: 105 mph
